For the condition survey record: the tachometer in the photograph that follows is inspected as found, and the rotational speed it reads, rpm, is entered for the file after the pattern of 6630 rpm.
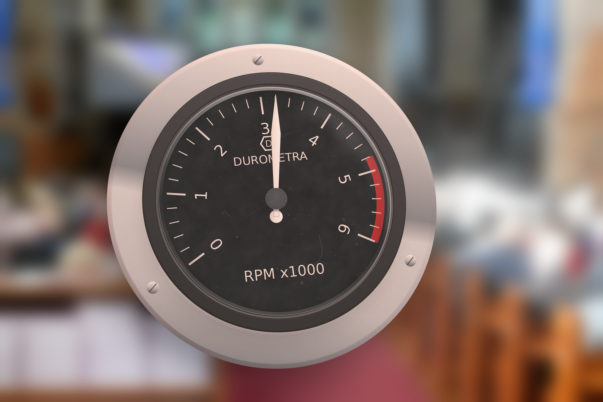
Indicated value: 3200 rpm
